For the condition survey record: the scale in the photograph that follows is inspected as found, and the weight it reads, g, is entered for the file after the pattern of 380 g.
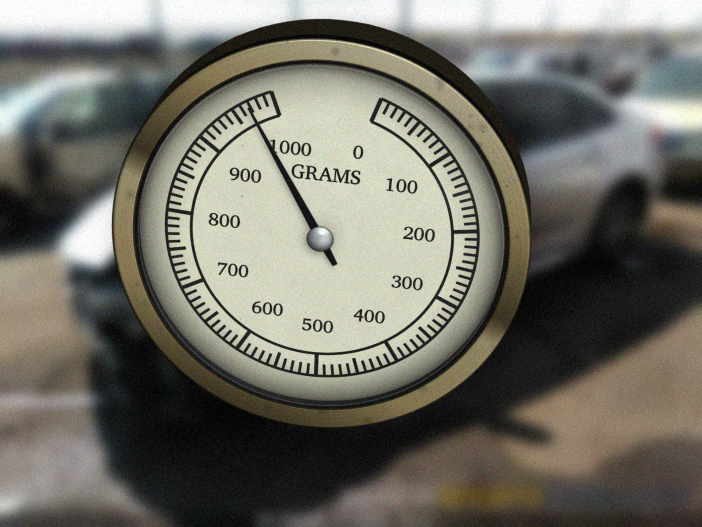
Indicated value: 970 g
